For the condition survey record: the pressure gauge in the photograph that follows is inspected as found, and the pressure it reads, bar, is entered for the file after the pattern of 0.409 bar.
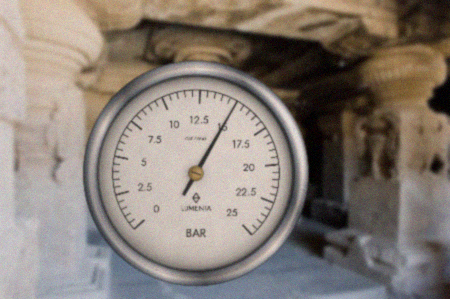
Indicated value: 15 bar
